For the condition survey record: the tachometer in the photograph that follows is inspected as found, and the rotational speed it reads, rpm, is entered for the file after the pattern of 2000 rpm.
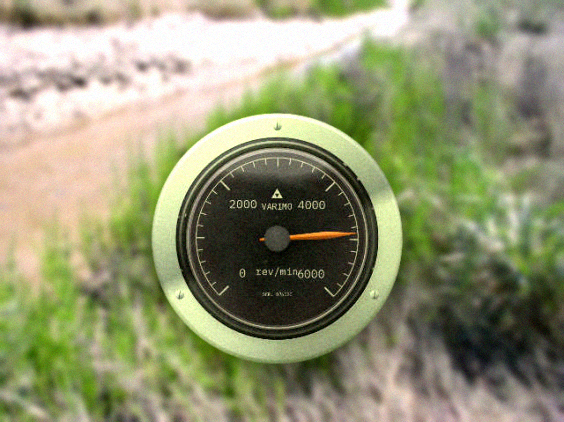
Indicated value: 4900 rpm
